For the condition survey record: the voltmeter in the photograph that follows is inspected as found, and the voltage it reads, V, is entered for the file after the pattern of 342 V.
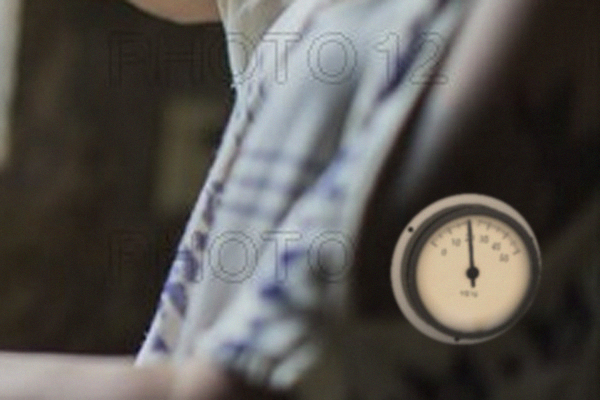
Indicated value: 20 V
